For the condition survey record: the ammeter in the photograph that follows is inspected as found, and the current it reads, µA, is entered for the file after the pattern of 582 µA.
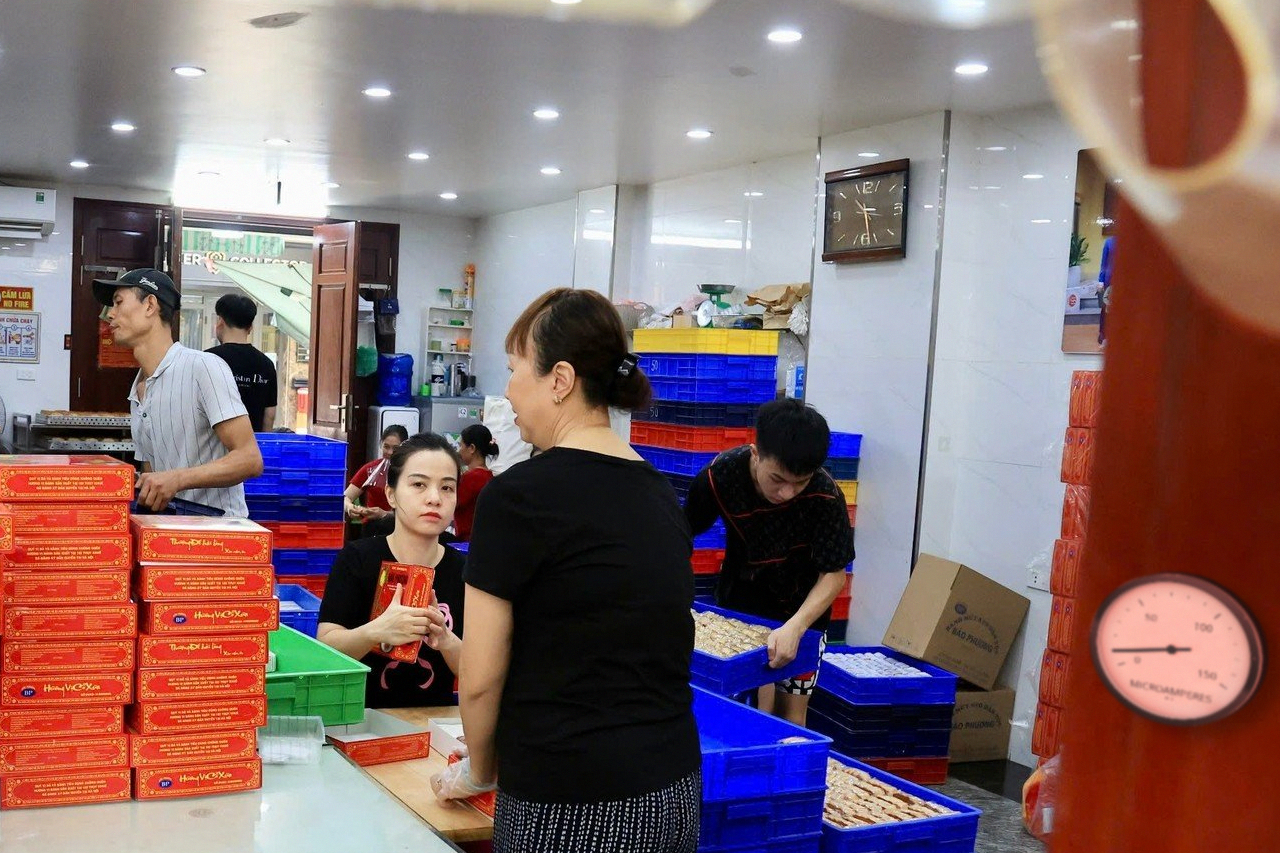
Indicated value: 10 µA
